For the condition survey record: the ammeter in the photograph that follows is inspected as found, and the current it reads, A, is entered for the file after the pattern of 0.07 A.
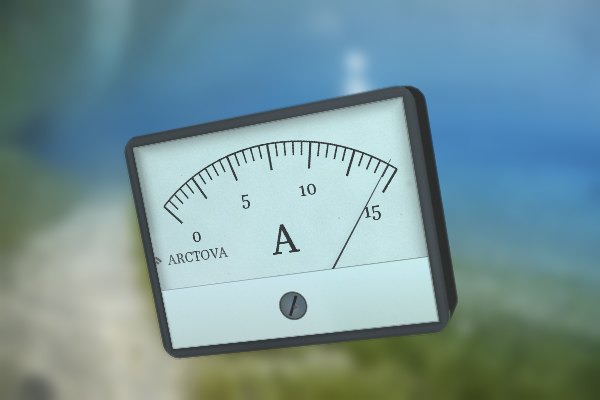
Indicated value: 14.5 A
